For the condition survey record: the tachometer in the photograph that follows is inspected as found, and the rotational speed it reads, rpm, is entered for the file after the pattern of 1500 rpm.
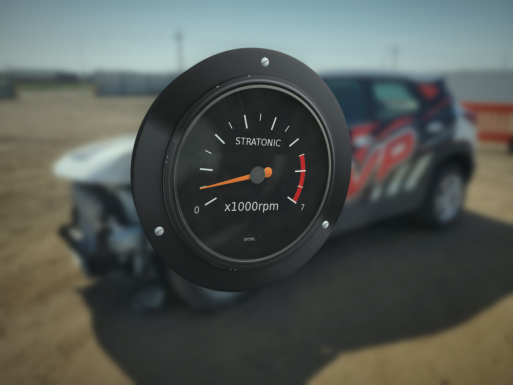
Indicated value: 500 rpm
